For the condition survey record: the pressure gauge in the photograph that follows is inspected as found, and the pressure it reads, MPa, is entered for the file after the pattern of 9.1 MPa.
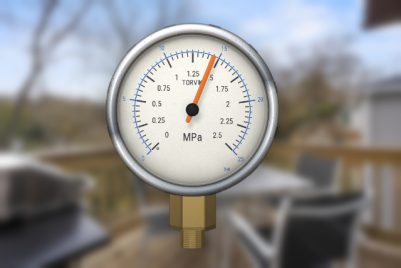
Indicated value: 1.45 MPa
